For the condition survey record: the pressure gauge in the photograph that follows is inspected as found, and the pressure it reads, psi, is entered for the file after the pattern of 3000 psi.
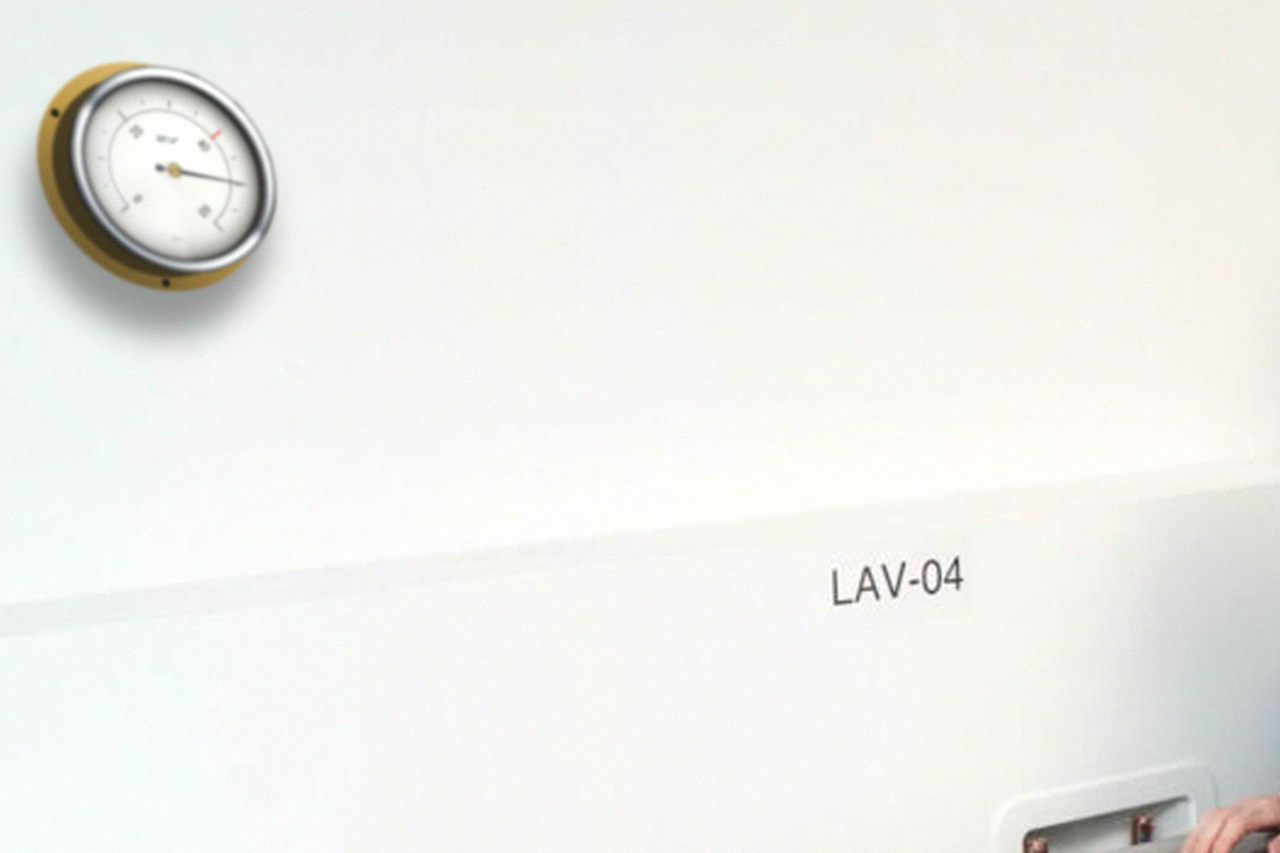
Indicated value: 50 psi
